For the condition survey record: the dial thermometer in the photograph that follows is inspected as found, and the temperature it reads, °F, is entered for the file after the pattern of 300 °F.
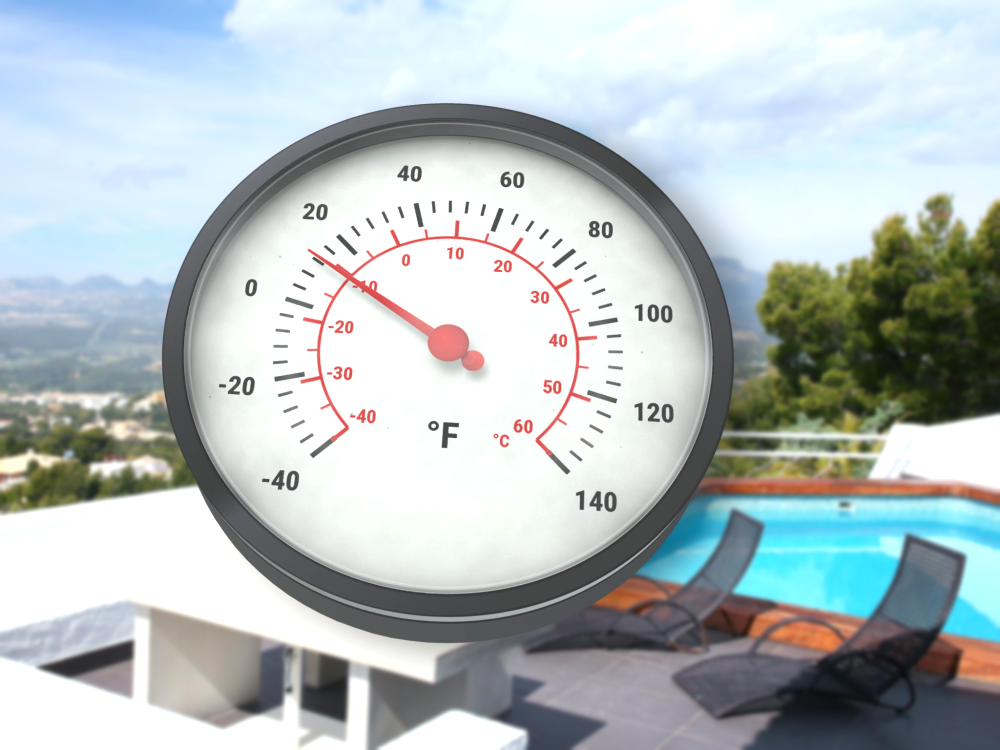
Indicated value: 12 °F
